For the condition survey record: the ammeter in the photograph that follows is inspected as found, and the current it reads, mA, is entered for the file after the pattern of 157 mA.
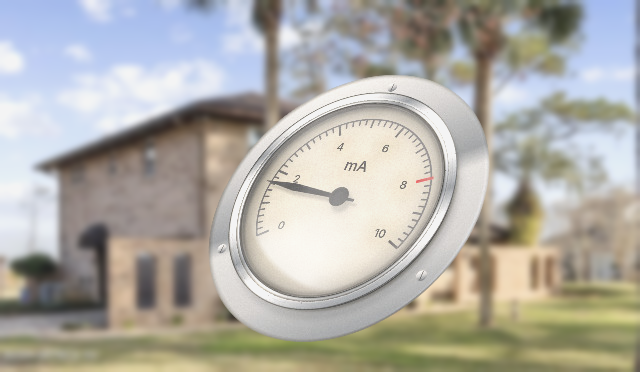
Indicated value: 1.6 mA
